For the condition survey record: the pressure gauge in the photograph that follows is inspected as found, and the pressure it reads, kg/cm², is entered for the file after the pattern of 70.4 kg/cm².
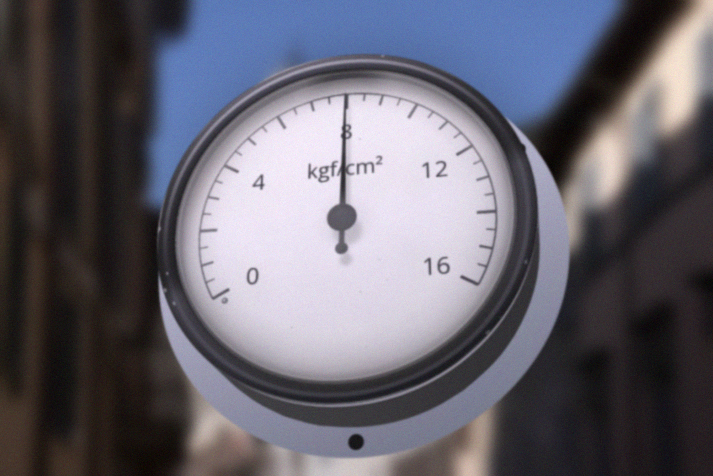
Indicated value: 8 kg/cm²
